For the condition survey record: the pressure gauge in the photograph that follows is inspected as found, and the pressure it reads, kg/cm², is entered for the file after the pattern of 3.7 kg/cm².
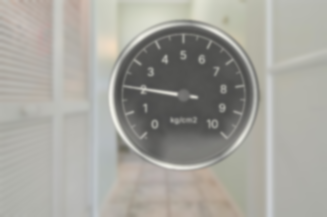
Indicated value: 2 kg/cm²
